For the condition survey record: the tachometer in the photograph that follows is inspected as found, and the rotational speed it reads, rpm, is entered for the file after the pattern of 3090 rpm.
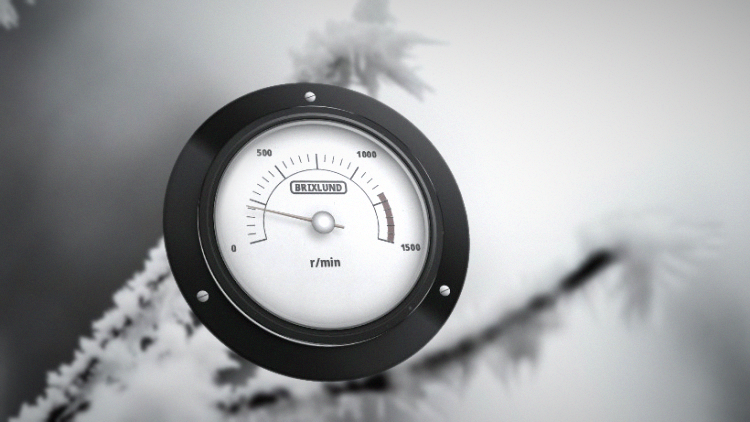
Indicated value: 200 rpm
